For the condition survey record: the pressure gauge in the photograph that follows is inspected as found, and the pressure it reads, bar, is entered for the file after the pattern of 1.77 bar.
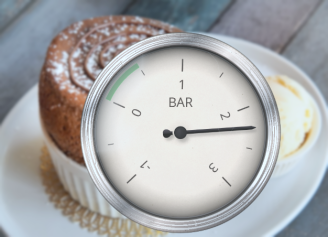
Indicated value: 2.25 bar
